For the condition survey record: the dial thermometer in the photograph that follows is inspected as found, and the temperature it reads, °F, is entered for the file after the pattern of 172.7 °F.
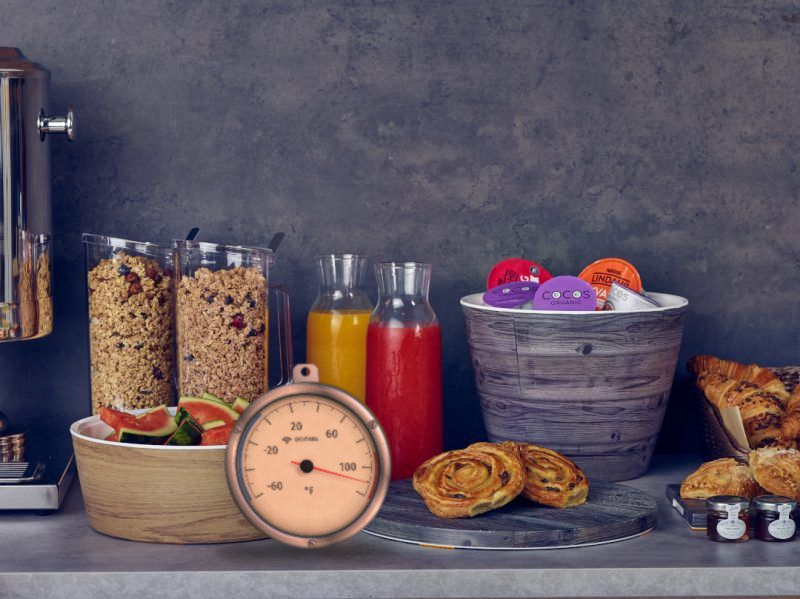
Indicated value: 110 °F
